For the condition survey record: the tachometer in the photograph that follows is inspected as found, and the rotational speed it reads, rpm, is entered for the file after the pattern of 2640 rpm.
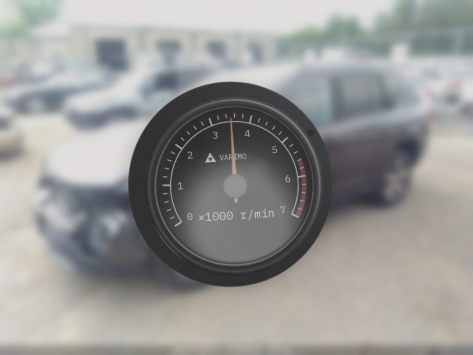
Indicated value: 3500 rpm
